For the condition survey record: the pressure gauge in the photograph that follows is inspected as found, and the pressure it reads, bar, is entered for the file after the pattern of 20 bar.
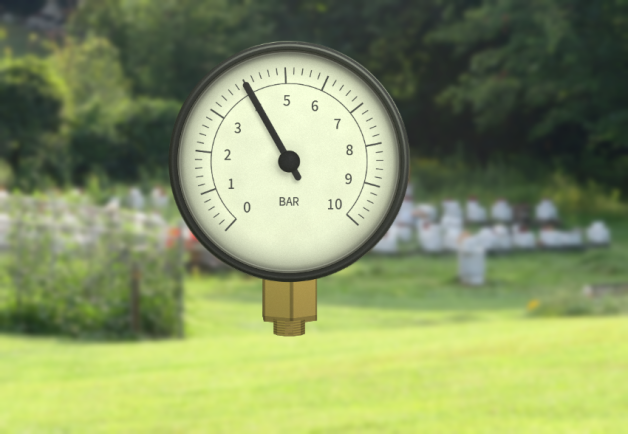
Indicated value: 4 bar
